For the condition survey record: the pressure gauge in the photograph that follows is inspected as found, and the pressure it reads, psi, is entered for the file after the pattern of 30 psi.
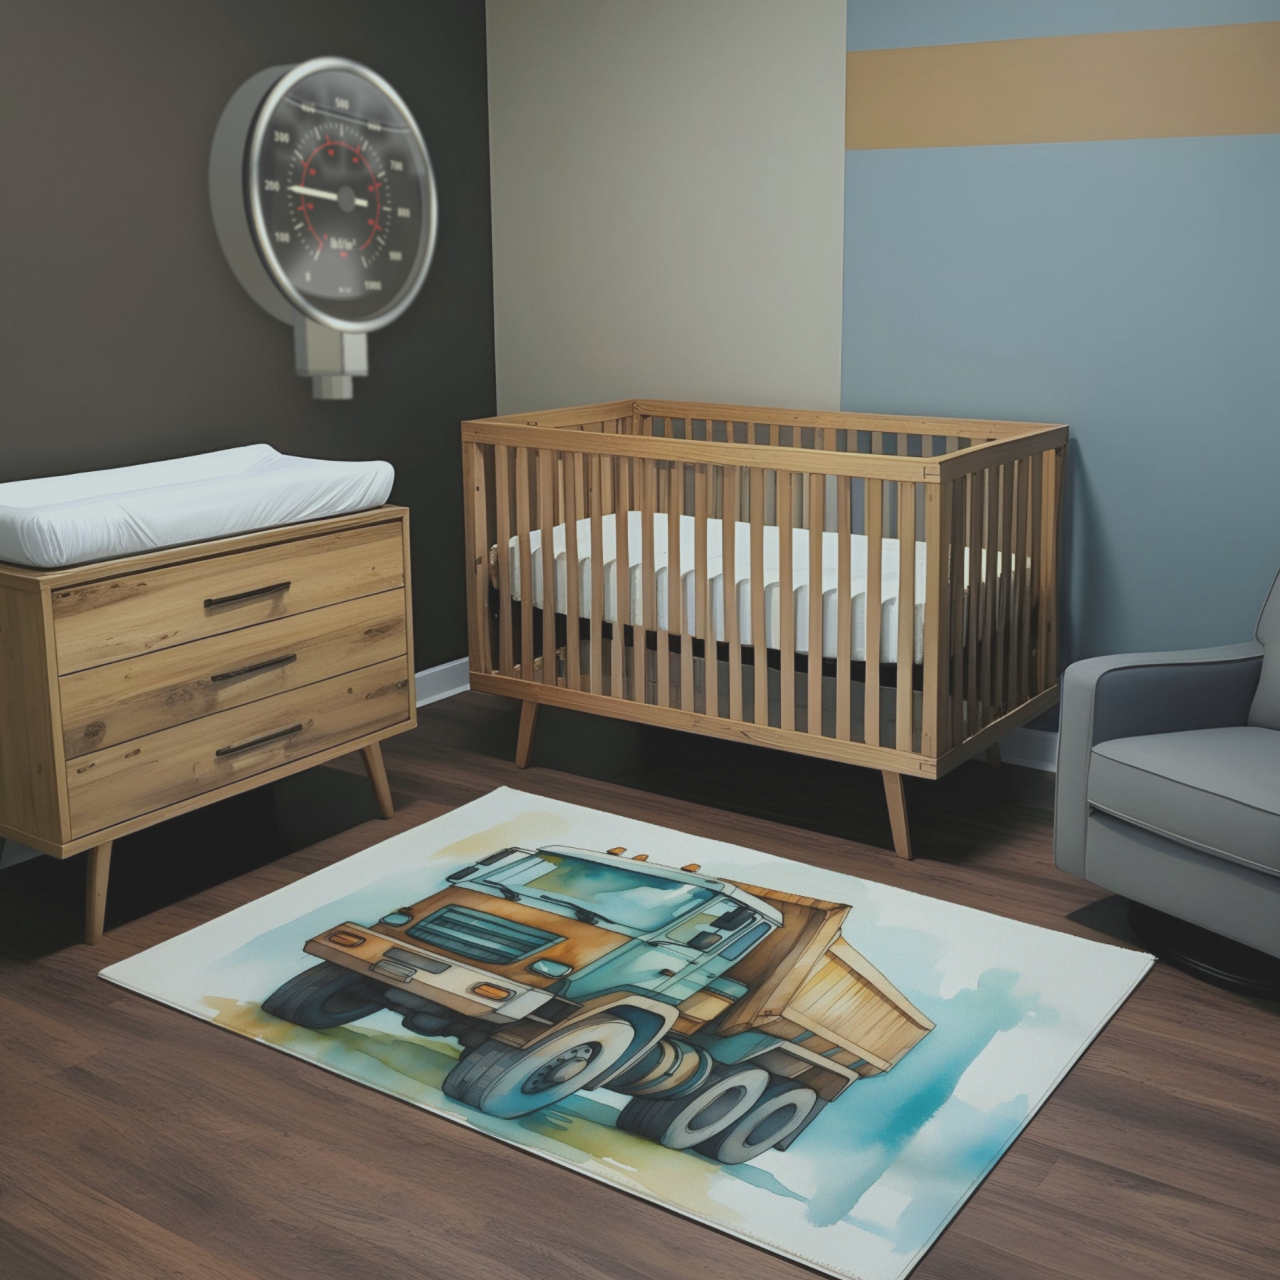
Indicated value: 200 psi
